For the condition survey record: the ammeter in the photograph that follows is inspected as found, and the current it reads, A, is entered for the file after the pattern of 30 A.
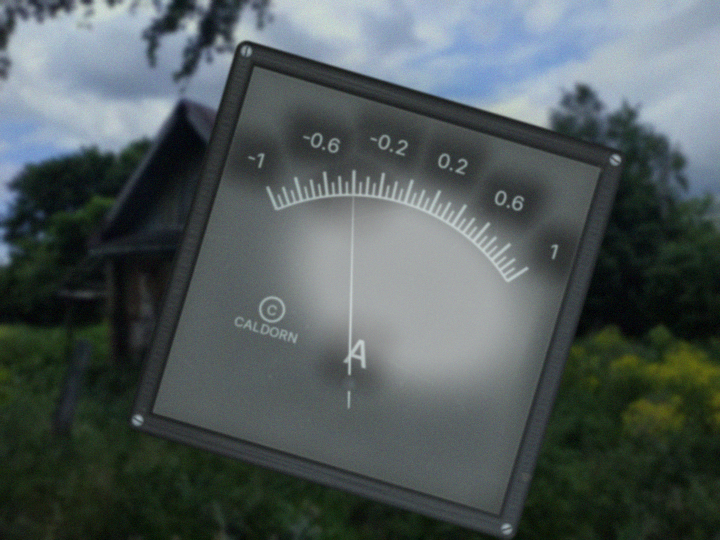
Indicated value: -0.4 A
